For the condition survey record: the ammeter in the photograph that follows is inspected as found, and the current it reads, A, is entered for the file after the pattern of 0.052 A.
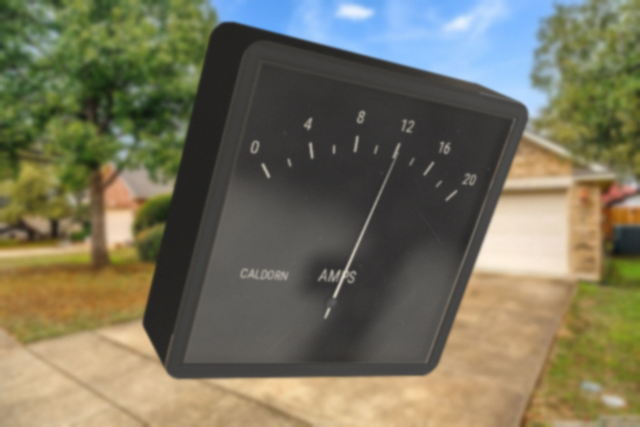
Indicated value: 12 A
